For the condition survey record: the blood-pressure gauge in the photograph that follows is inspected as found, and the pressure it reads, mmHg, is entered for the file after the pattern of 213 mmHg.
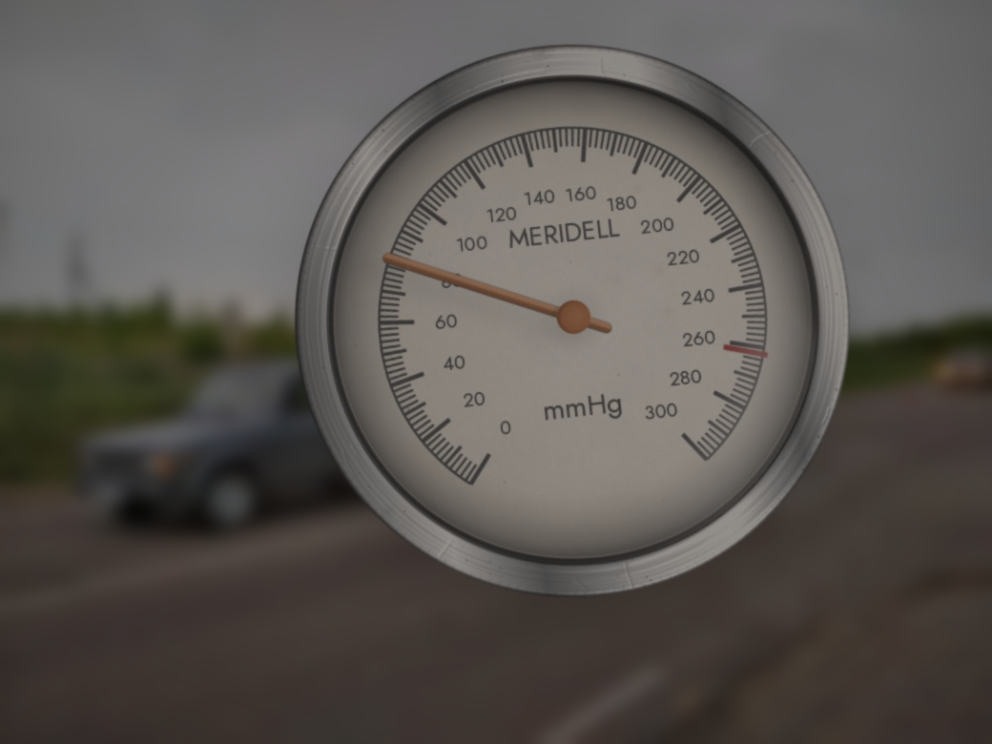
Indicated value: 80 mmHg
